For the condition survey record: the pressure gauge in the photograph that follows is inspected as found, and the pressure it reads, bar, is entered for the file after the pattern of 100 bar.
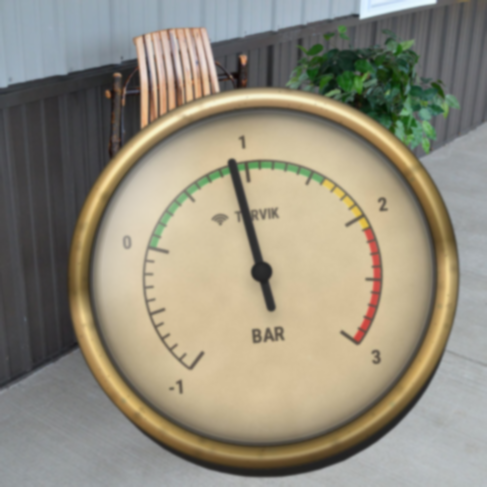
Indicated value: 0.9 bar
